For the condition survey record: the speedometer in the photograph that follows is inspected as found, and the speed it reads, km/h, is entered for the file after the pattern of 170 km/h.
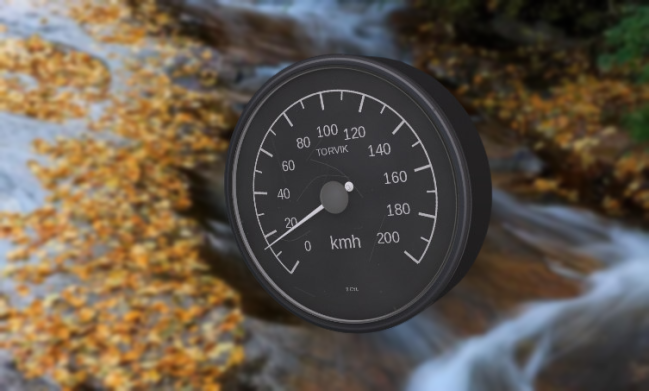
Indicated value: 15 km/h
